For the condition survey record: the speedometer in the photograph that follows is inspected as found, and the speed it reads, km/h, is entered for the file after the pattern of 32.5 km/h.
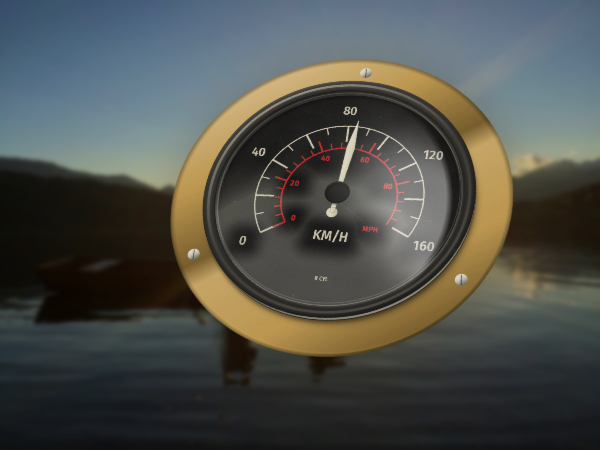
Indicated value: 85 km/h
